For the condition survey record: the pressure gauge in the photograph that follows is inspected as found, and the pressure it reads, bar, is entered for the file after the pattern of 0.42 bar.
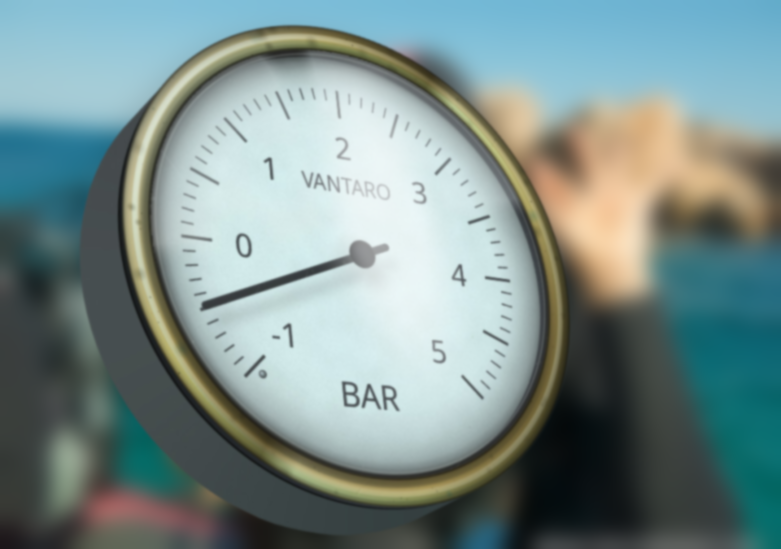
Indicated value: -0.5 bar
